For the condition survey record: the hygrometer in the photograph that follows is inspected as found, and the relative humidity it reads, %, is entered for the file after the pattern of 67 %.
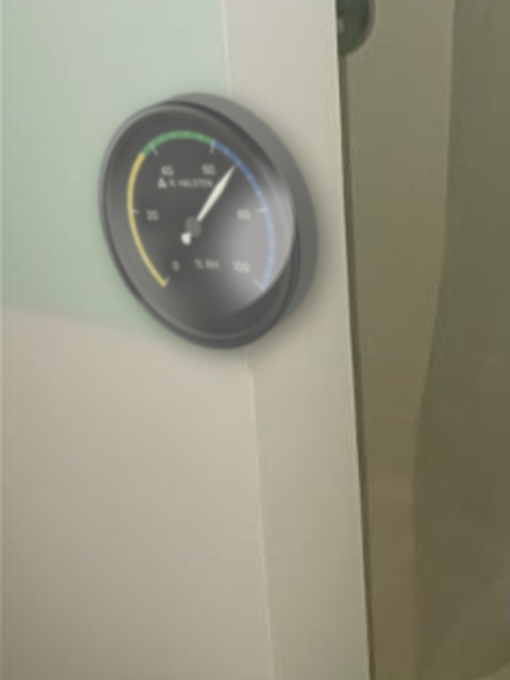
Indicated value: 68 %
